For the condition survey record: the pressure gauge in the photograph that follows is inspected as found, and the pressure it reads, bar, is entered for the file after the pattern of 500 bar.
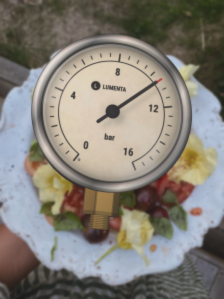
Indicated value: 10.5 bar
